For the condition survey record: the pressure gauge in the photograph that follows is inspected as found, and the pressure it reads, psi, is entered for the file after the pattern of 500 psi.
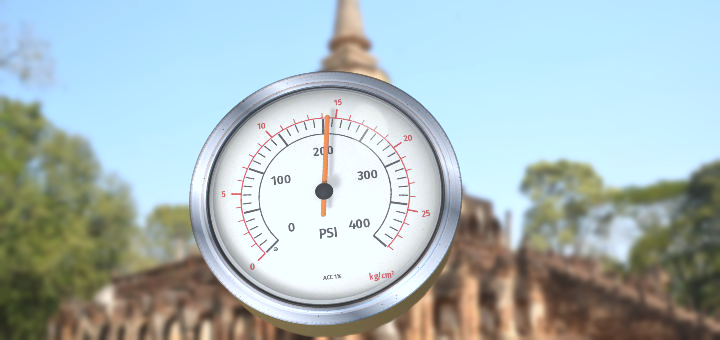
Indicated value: 205 psi
